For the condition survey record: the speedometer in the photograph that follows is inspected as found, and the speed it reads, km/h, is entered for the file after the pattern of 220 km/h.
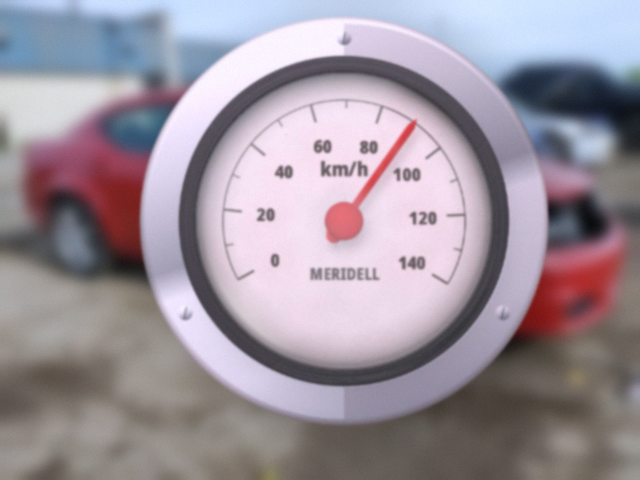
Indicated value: 90 km/h
